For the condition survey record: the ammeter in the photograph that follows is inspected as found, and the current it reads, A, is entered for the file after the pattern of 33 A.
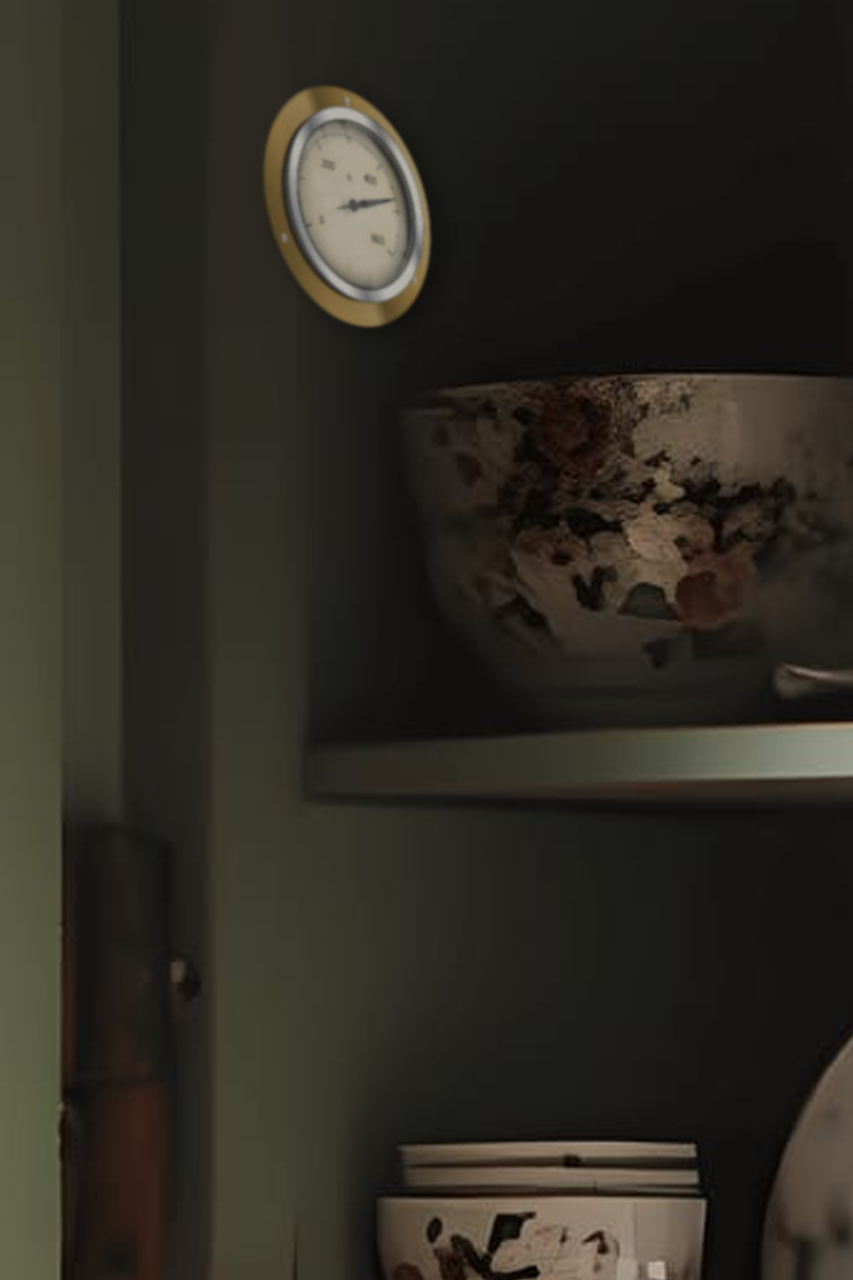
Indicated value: 475 A
